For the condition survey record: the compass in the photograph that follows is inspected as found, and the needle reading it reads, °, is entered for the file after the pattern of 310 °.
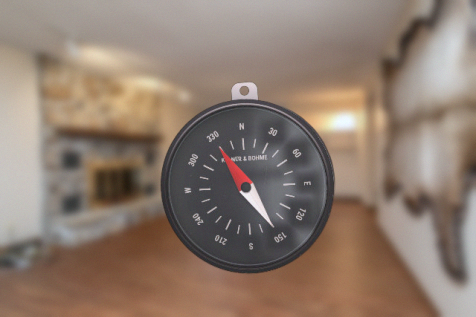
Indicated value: 330 °
